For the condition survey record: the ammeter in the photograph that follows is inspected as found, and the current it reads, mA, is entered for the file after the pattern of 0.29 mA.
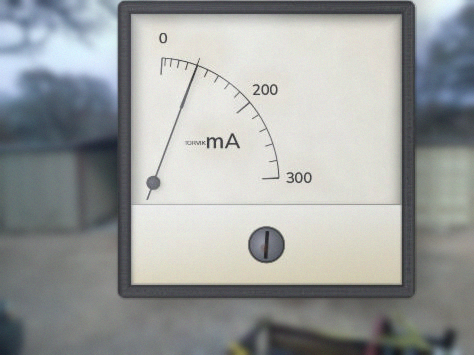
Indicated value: 100 mA
